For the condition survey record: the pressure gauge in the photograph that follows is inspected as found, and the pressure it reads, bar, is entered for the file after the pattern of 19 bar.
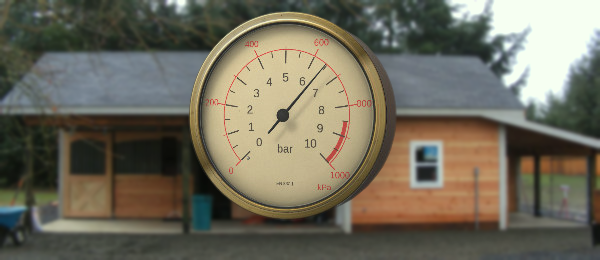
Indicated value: 6.5 bar
